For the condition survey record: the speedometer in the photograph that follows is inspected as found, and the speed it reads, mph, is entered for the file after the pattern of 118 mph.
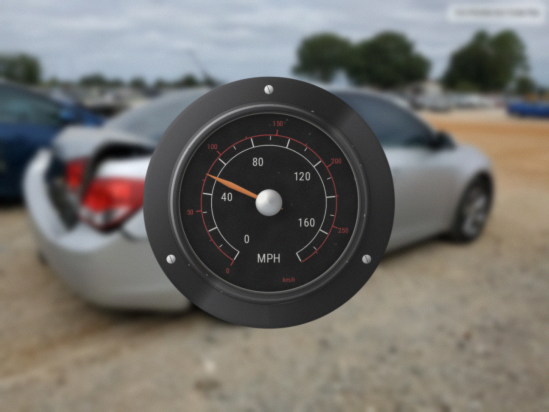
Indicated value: 50 mph
